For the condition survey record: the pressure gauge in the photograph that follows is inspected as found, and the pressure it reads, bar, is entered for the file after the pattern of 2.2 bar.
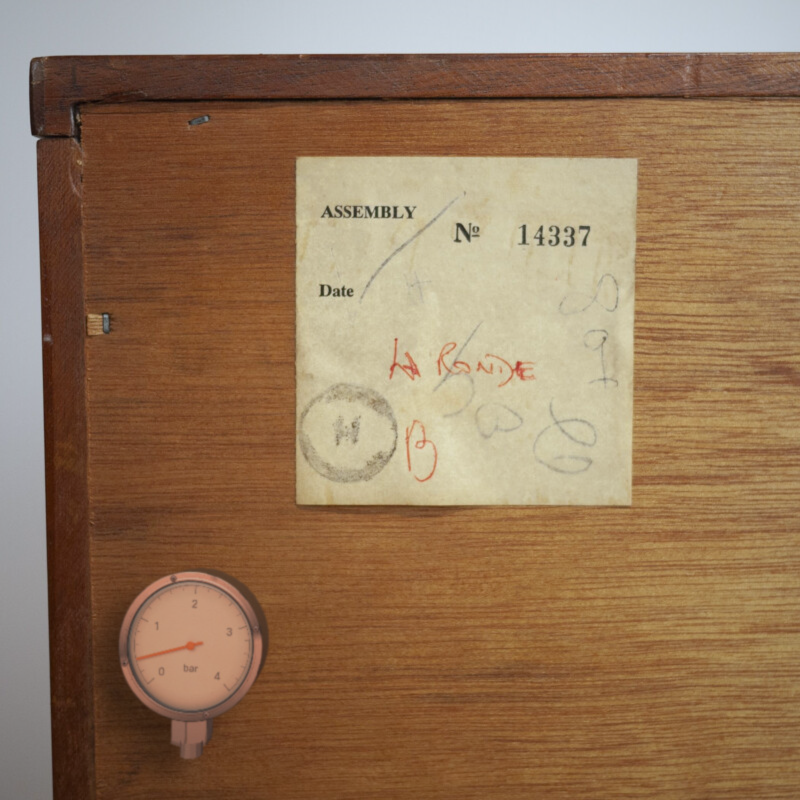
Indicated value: 0.4 bar
